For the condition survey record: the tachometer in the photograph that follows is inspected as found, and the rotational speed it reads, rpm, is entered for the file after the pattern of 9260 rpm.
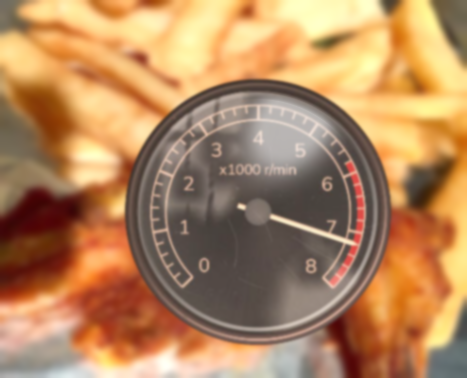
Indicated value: 7200 rpm
